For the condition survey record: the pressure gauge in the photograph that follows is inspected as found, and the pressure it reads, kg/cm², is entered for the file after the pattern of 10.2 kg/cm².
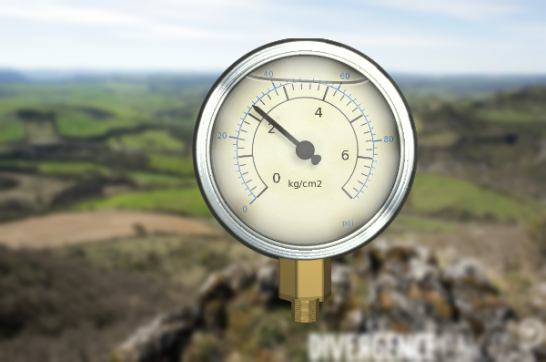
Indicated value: 2.2 kg/cm²
